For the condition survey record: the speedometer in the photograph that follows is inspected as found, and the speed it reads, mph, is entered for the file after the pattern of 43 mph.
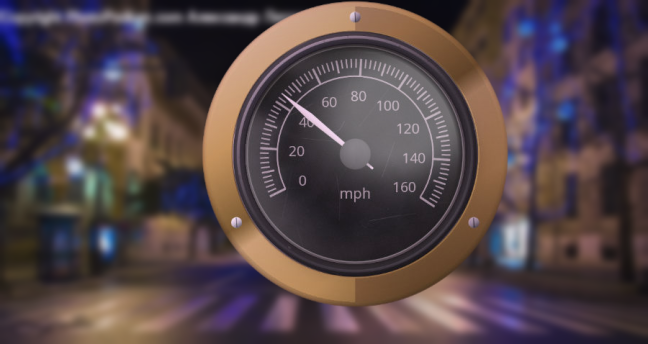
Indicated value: 44 mph
